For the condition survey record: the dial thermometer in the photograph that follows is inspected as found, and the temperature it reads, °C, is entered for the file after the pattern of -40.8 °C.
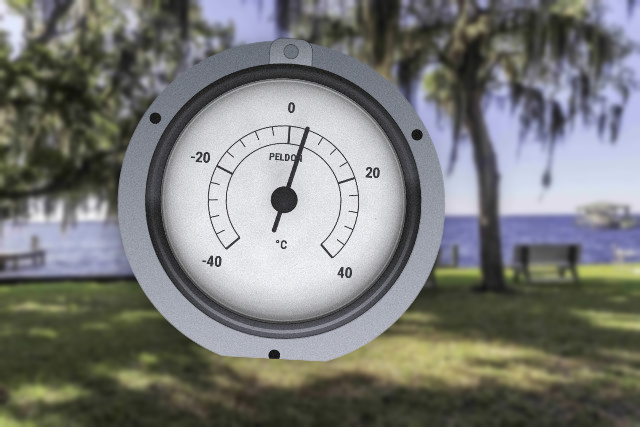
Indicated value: 4 °C
